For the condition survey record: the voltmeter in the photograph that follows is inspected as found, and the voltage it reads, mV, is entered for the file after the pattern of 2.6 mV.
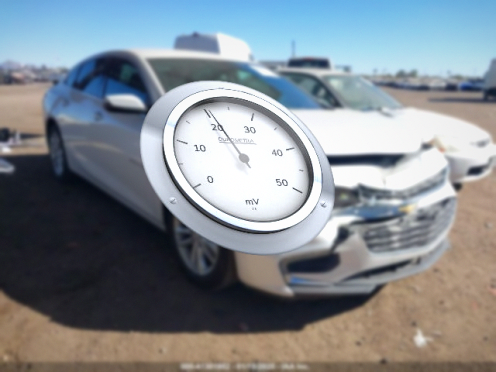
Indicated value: 20 mV
